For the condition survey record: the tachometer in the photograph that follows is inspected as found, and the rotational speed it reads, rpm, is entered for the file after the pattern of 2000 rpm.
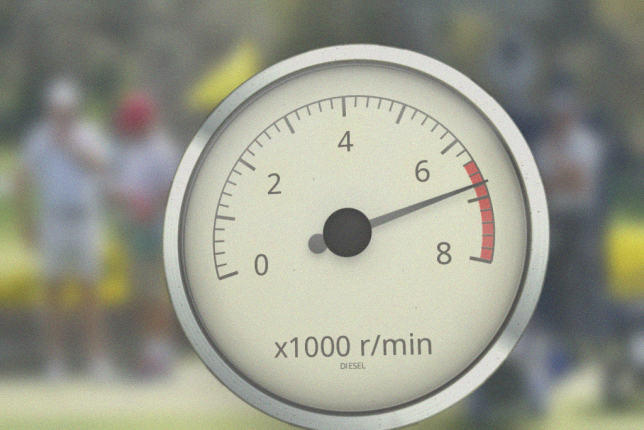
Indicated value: 6800 rpm
